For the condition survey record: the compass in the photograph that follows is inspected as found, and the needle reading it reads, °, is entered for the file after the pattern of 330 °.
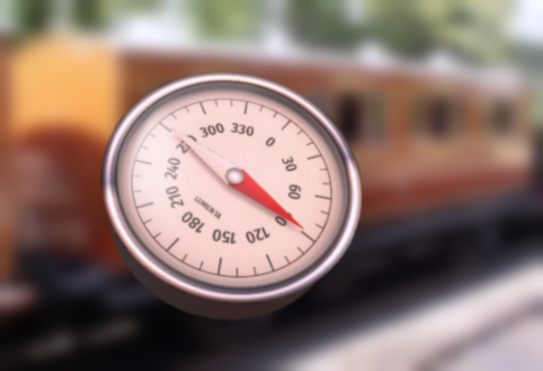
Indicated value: 90 °
